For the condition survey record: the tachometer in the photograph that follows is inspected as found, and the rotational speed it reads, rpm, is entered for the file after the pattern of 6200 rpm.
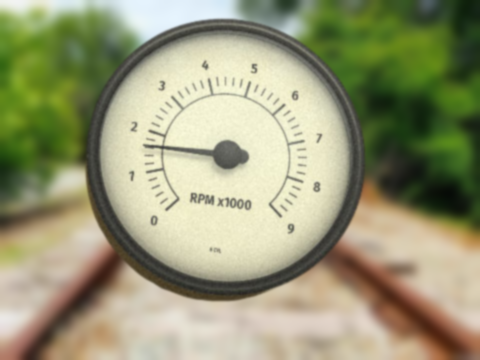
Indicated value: 1600 rpm
